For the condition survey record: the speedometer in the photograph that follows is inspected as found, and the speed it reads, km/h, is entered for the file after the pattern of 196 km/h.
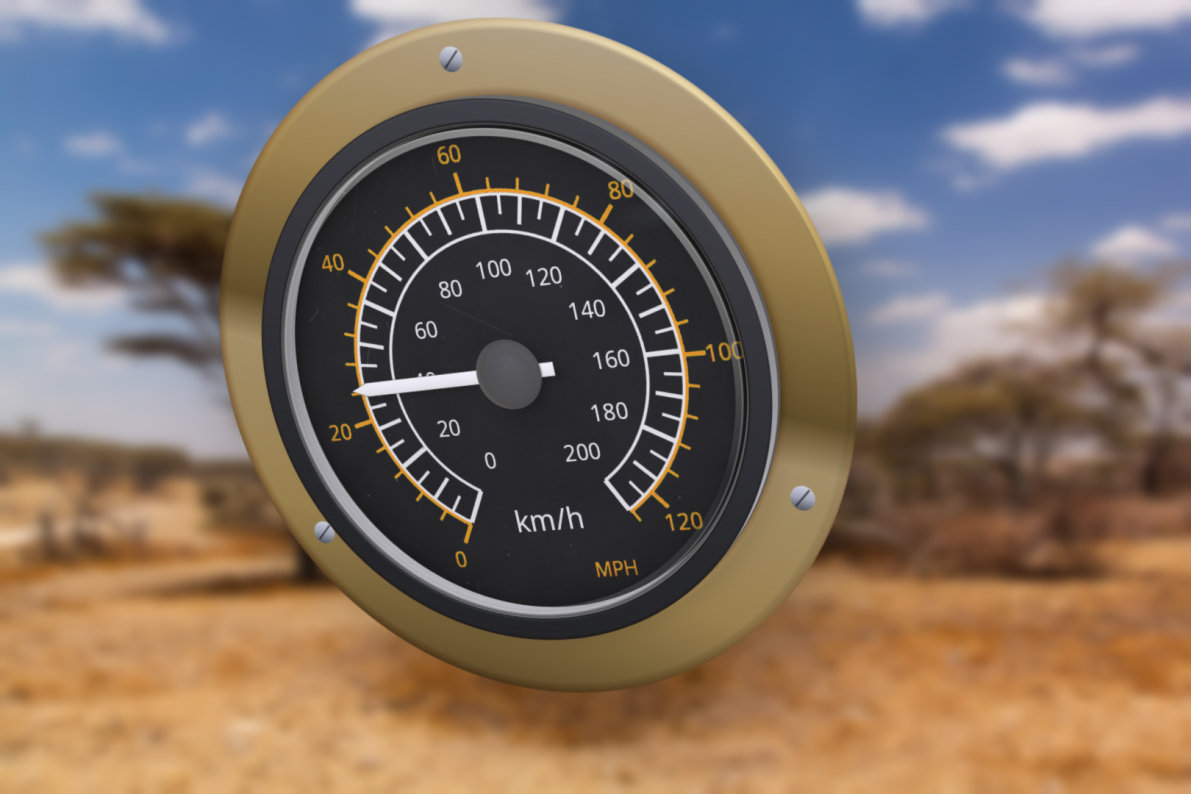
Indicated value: 40 km/h
